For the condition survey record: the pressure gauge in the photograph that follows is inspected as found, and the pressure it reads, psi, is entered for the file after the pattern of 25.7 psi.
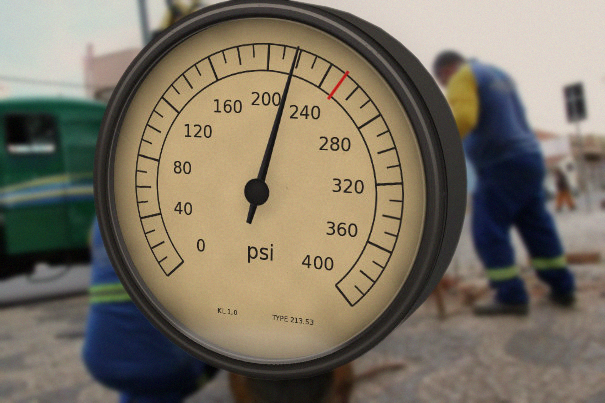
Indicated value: 220 psi
